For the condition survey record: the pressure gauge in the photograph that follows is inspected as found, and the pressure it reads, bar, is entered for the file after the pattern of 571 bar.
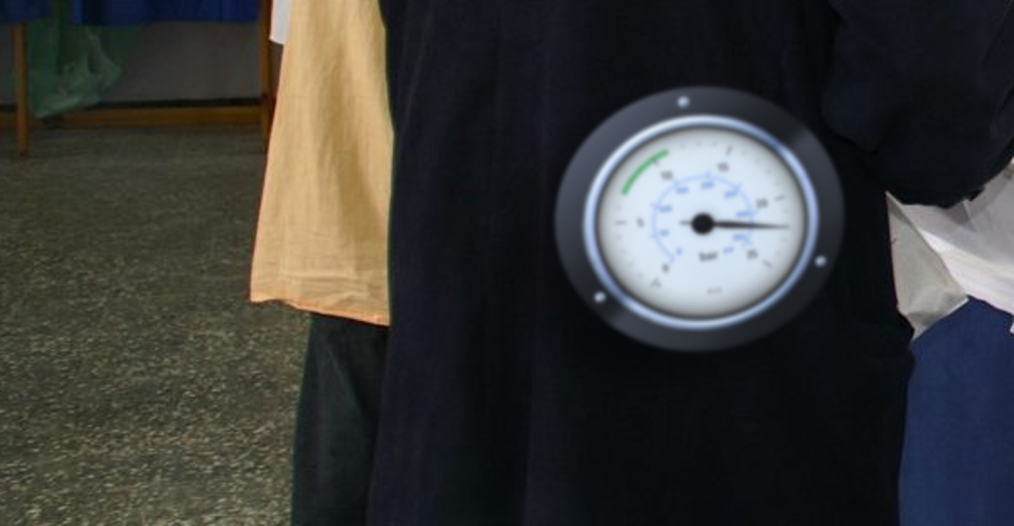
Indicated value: 22 bar
